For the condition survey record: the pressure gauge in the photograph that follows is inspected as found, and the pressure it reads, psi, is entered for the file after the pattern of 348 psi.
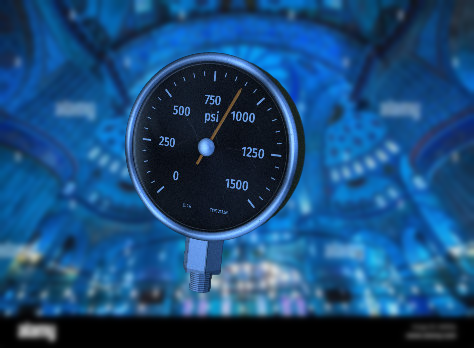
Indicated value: 900 psi
